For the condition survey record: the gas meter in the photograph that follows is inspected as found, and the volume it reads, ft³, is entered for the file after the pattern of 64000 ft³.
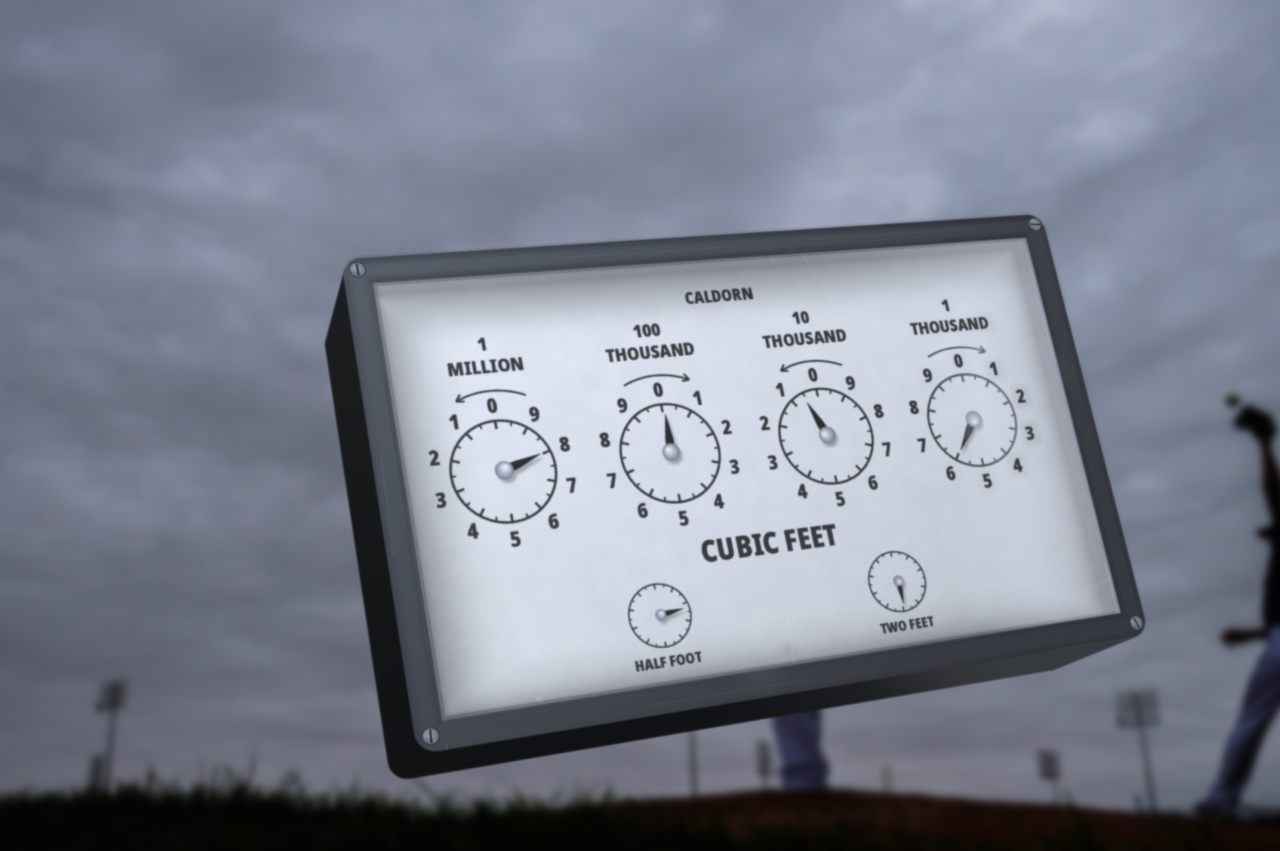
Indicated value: 800600 ft³
